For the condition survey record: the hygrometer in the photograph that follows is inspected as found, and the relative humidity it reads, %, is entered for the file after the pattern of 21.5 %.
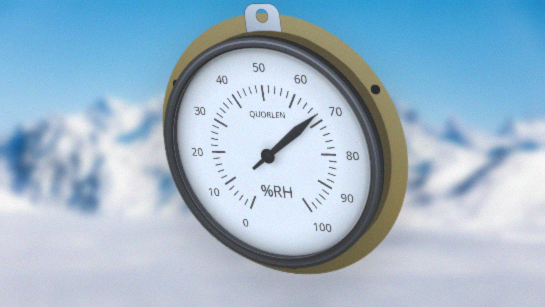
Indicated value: 68 %
